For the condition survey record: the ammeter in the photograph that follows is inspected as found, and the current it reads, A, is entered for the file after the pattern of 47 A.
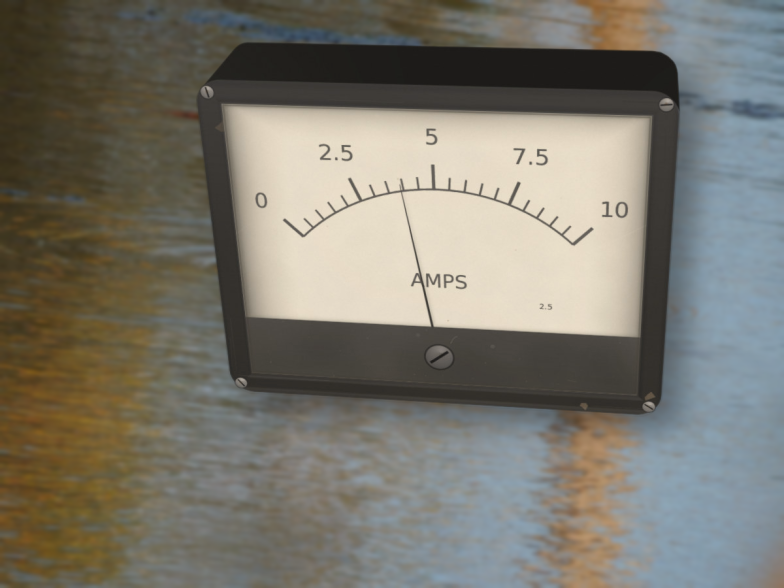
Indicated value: 4 A
